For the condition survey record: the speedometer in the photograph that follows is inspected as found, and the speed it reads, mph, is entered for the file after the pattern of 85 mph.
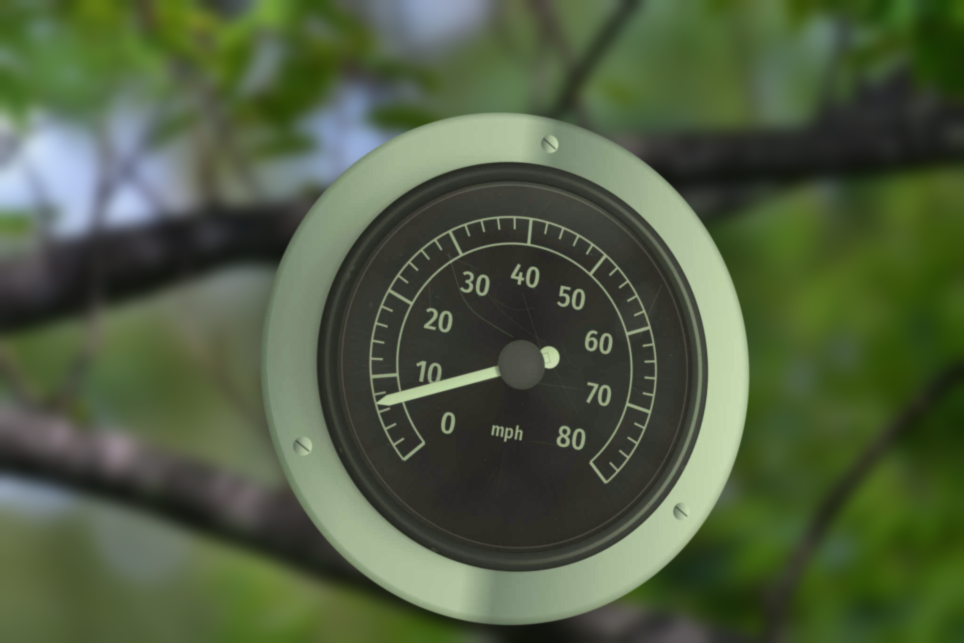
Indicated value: 7 mph
